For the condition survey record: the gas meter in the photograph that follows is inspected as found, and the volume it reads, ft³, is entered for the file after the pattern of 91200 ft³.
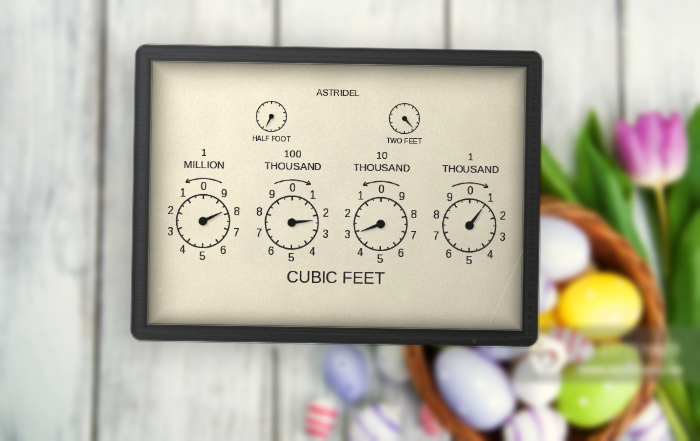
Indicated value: 823100 ft³
